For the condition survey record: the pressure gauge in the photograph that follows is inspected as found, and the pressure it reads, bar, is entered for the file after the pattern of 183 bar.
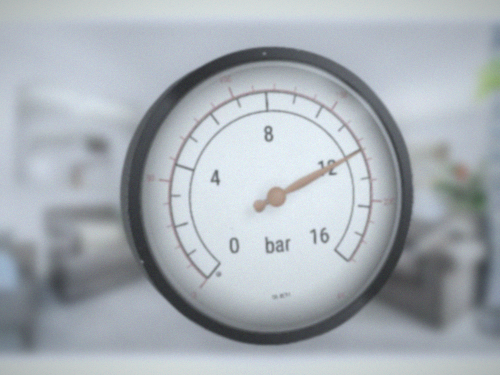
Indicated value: 12 bar
